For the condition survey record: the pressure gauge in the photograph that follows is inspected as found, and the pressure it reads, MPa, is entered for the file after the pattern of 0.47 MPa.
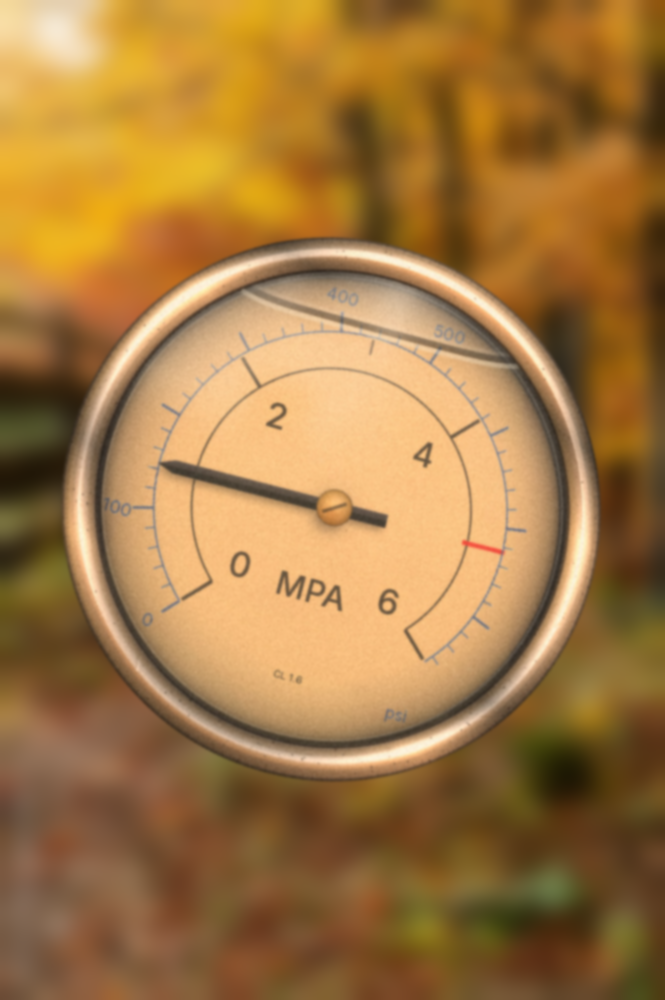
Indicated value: 1 MPa
